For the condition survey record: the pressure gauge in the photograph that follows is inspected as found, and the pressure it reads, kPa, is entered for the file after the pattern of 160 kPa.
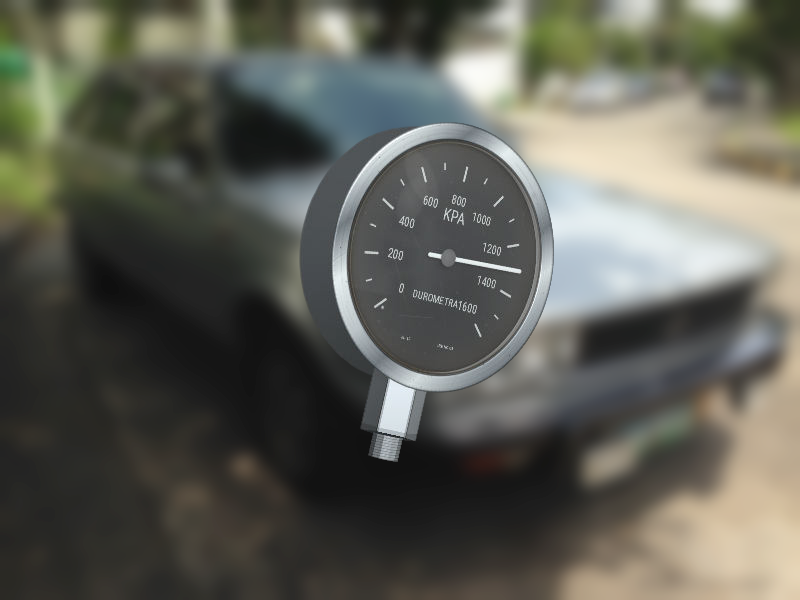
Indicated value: 1300 kPa
